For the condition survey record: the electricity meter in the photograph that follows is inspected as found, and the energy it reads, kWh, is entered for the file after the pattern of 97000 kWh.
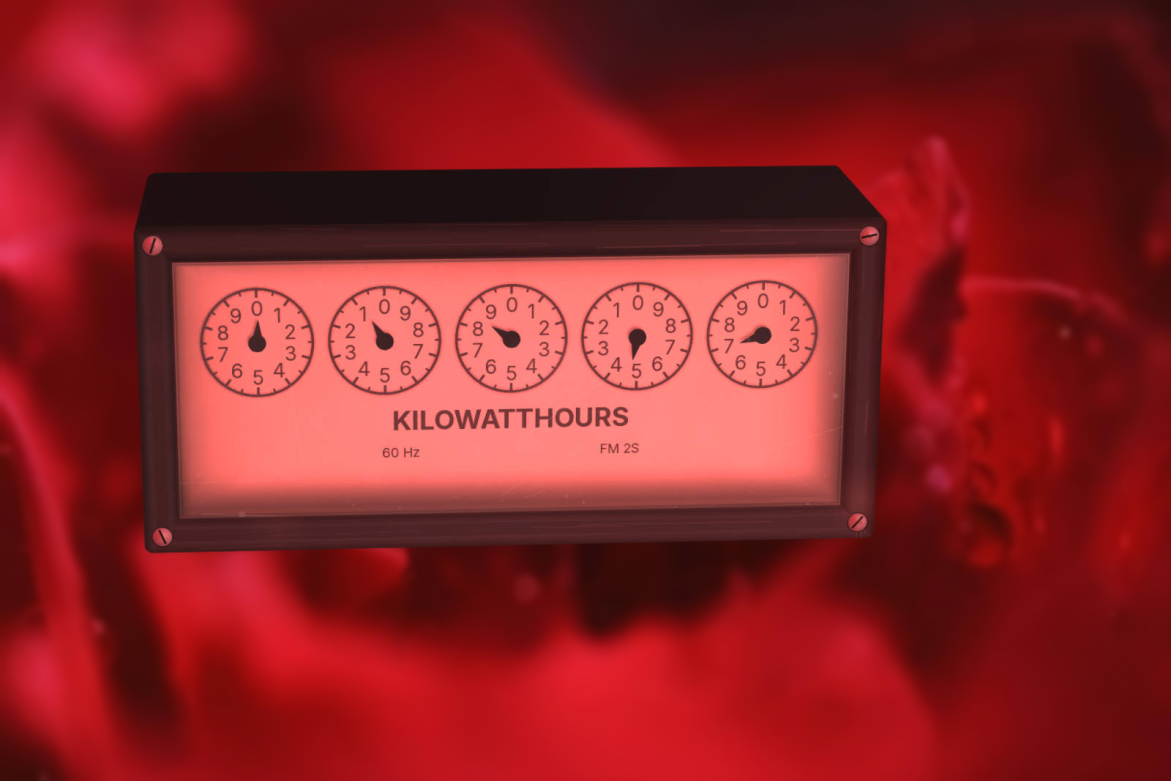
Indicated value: 847 kWh
